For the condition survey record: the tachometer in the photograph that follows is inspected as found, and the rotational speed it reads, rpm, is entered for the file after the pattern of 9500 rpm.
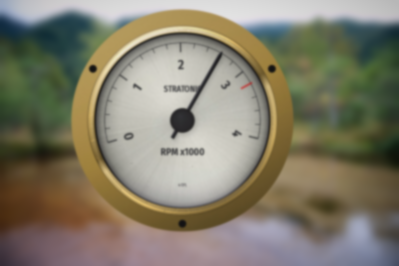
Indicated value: 2600 rpm
